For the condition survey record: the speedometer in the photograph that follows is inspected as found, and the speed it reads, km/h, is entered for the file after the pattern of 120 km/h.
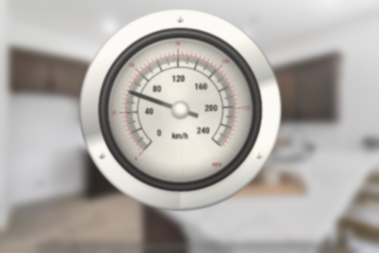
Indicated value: 60 km/h
